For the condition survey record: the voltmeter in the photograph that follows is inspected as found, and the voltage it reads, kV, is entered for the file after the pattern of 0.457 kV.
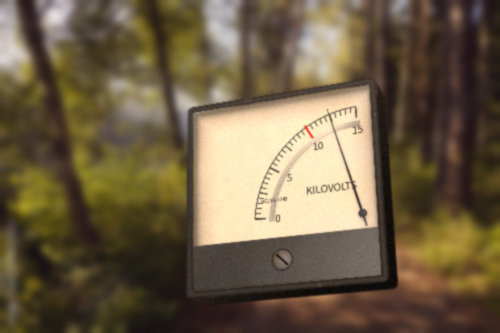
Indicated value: 12.5 kV
